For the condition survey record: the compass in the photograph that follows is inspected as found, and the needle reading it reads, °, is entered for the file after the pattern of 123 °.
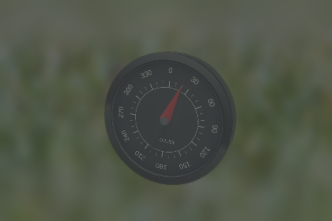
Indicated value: 20 °
